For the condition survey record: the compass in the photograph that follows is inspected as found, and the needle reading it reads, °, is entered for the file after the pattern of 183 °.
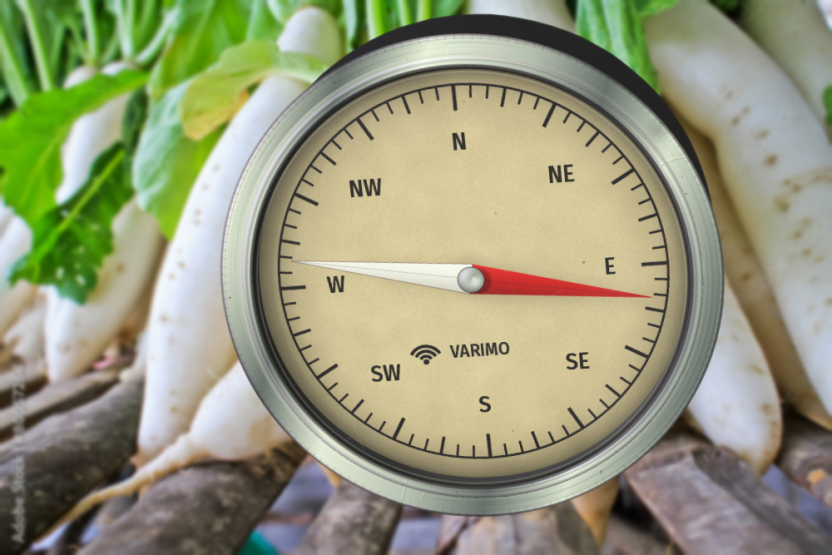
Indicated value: 100 °
